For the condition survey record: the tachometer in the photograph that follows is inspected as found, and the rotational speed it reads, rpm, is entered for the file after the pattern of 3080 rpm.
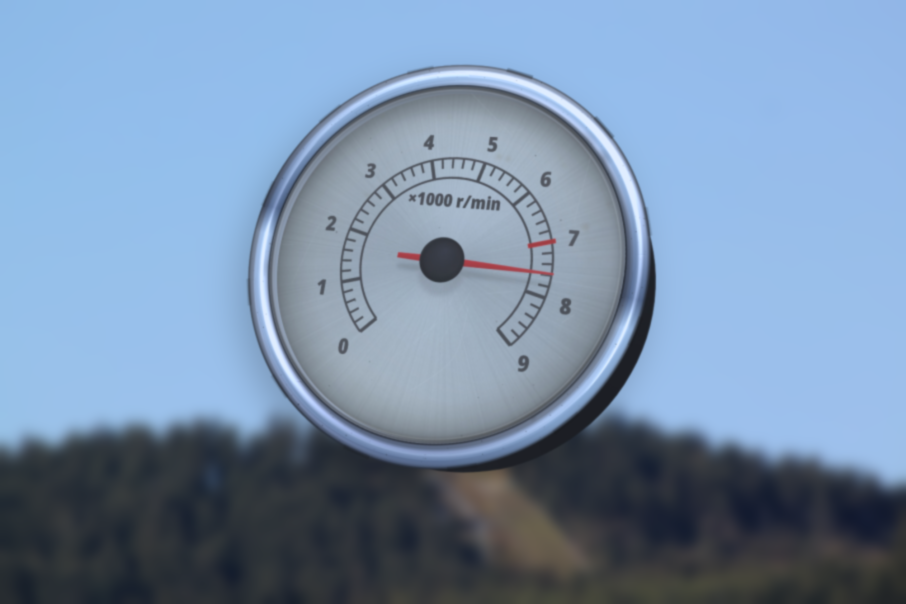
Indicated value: 7600 rpm
